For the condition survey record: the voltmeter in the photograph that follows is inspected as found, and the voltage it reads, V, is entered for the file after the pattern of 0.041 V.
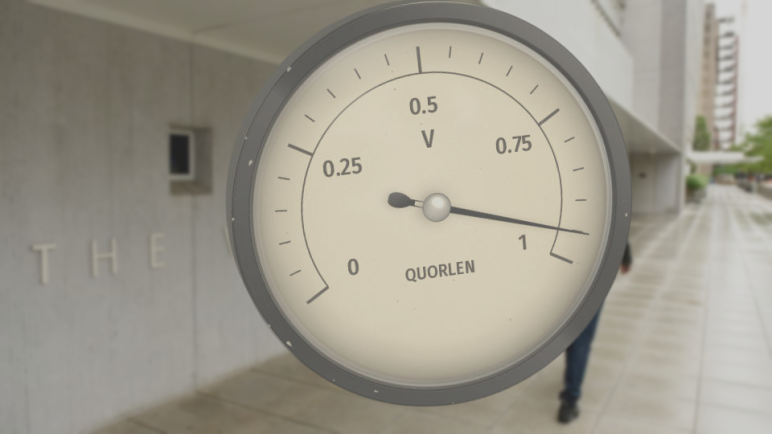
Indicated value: 0.95 V
